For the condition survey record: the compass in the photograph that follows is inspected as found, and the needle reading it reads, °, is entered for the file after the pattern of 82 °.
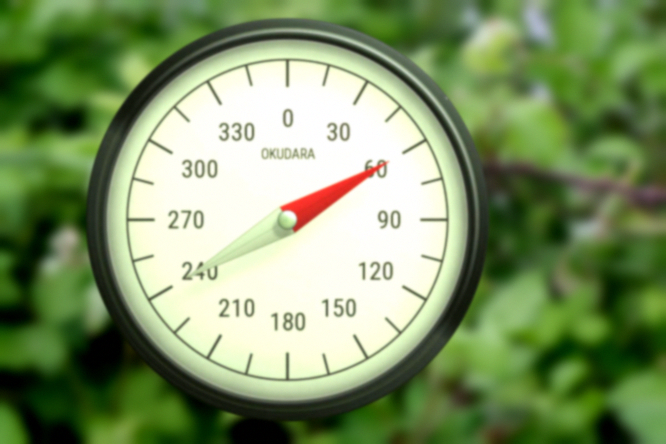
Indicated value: 60 °
